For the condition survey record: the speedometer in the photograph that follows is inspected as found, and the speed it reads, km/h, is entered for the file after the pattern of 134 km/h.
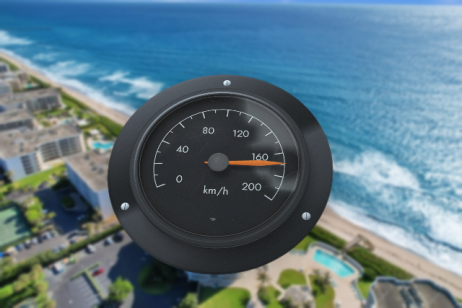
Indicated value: 170 km/h
